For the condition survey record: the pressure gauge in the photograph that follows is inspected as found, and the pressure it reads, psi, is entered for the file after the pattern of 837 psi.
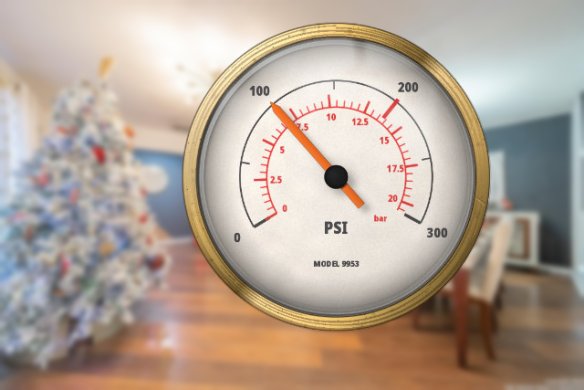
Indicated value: 100 psi
